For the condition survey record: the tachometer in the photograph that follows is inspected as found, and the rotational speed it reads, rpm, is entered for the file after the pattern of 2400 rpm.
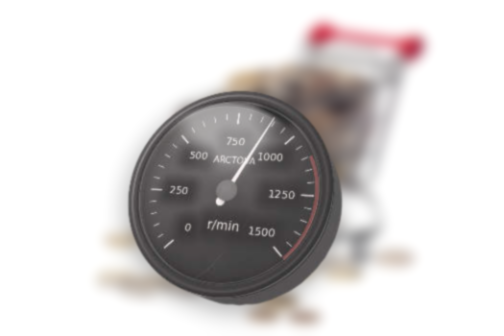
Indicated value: 900 rpm
